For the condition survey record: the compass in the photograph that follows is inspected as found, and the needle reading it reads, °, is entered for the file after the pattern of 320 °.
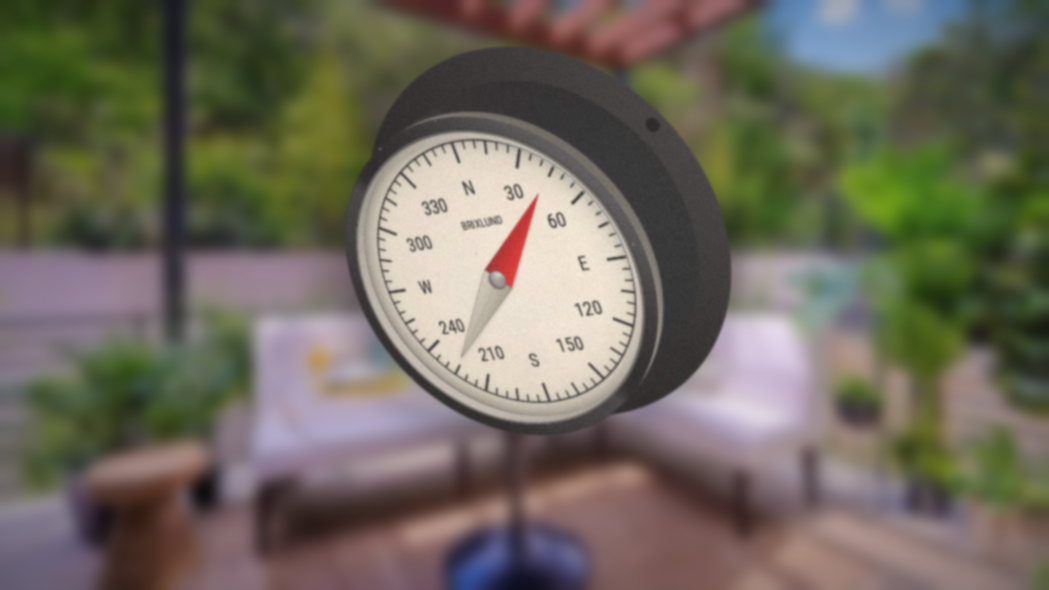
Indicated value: 45 °
